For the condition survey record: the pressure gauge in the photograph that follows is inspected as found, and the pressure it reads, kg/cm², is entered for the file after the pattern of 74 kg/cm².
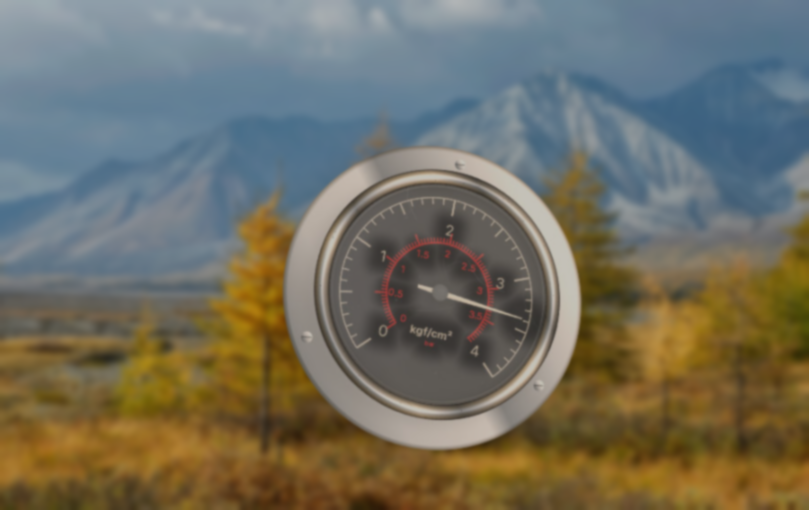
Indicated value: 3.4 kg/cm²
